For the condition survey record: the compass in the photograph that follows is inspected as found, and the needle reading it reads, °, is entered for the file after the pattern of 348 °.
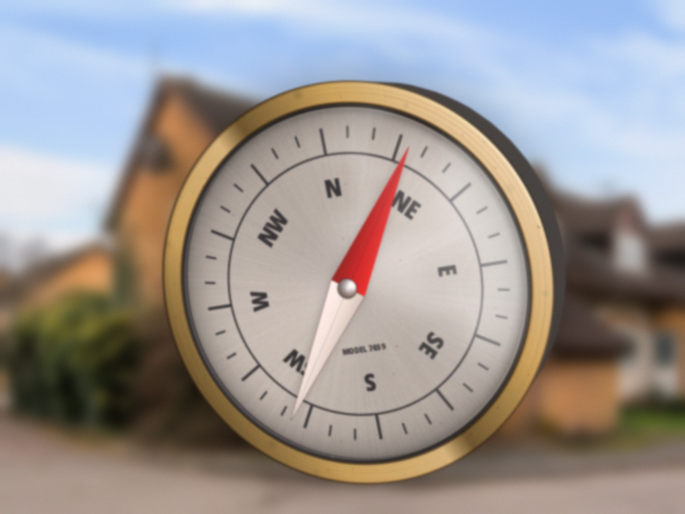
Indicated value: 35 °
